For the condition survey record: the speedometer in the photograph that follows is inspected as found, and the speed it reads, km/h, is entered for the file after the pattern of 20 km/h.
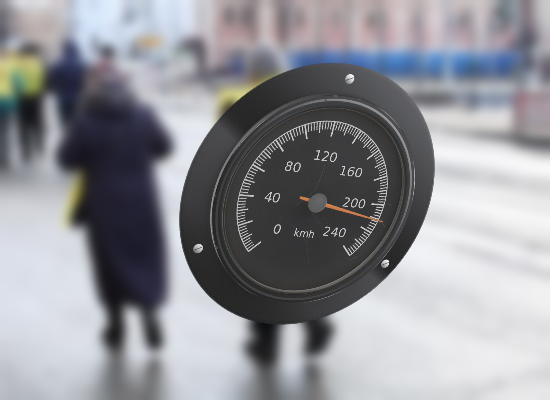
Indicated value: 210 km/h
